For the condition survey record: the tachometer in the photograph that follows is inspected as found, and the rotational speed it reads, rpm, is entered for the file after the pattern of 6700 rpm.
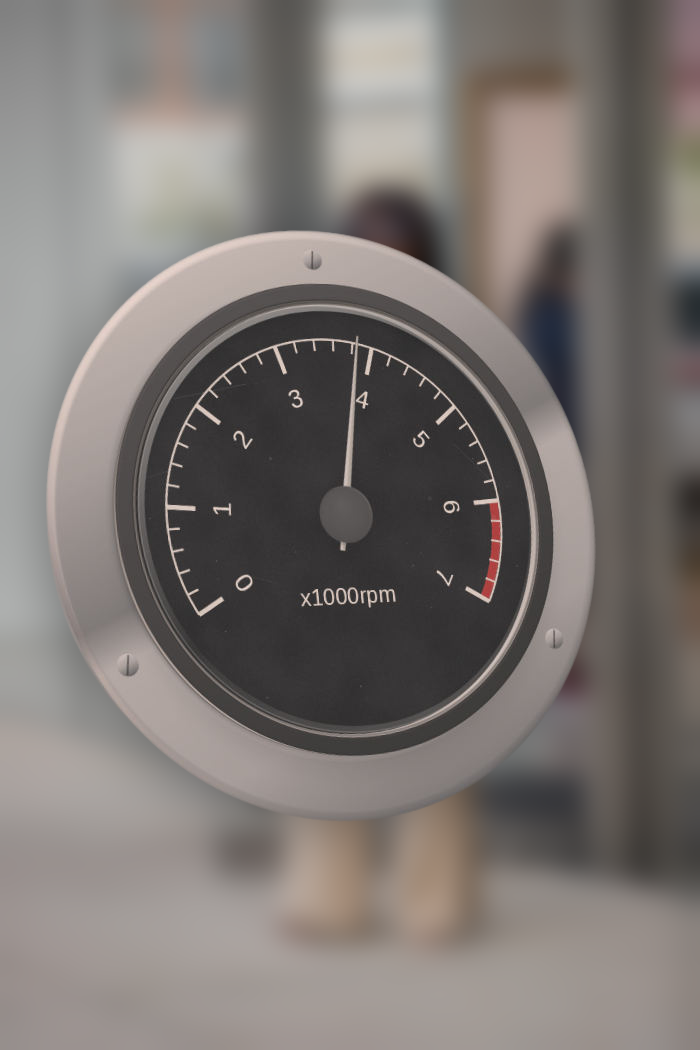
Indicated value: 3800 rpm
